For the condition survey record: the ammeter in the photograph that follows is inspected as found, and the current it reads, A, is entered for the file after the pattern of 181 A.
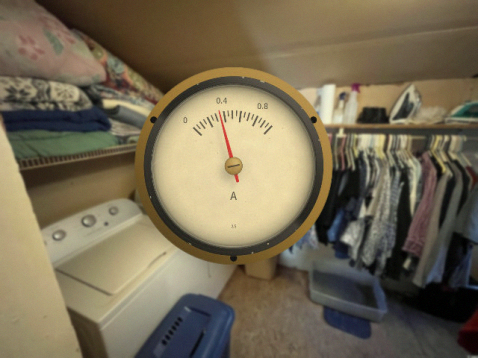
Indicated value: 0.35 A
